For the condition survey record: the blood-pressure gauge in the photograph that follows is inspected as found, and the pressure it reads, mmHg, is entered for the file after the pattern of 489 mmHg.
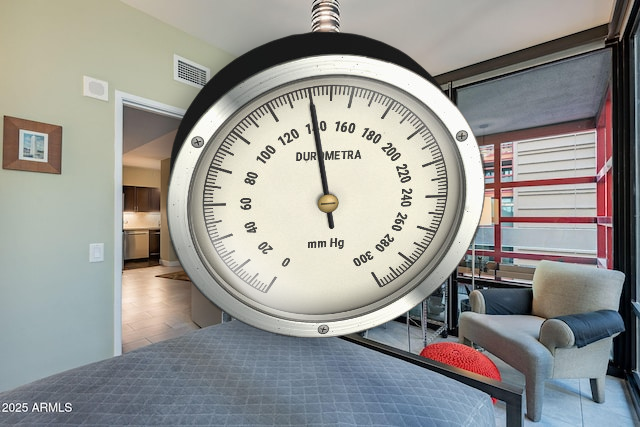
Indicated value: 140 mmHg
